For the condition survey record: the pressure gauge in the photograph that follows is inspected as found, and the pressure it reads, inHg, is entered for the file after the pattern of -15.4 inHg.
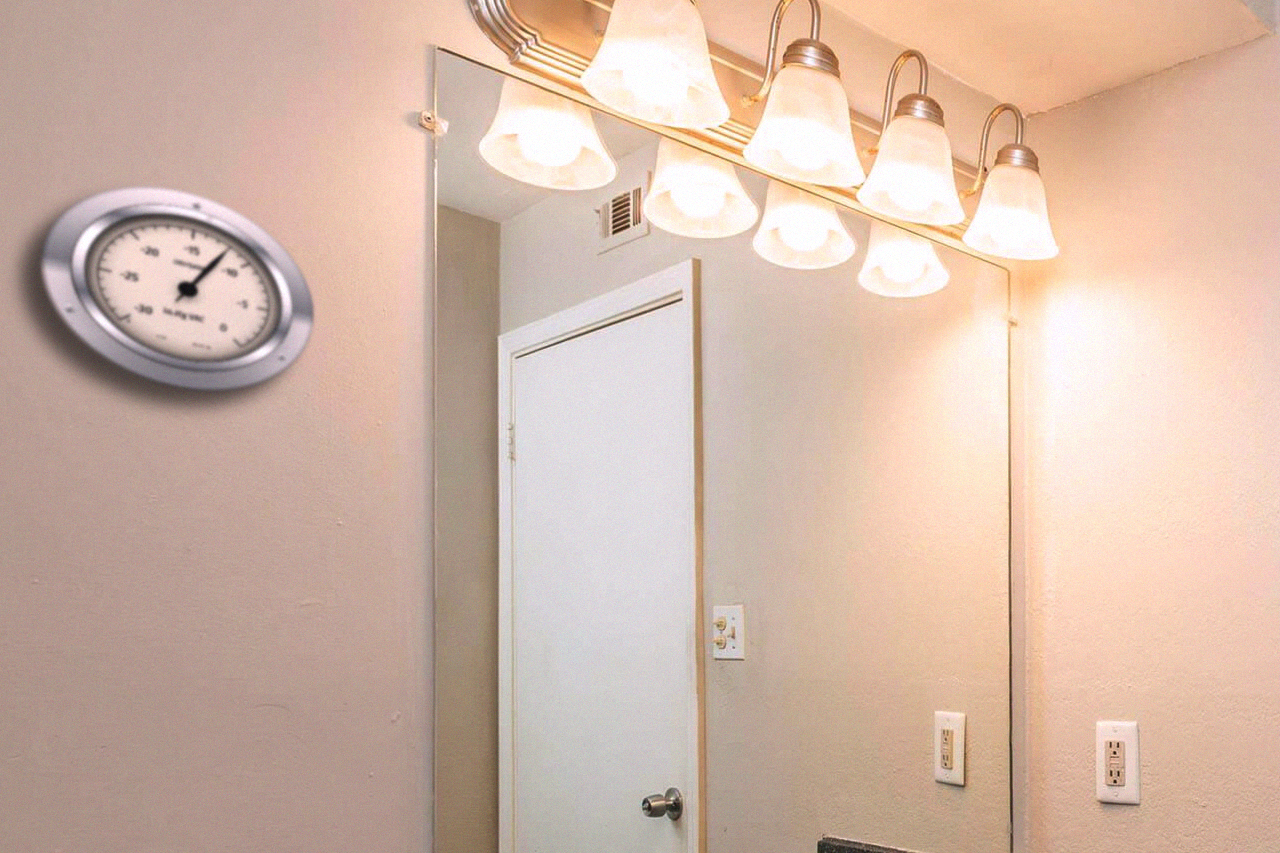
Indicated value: -12 inHg
